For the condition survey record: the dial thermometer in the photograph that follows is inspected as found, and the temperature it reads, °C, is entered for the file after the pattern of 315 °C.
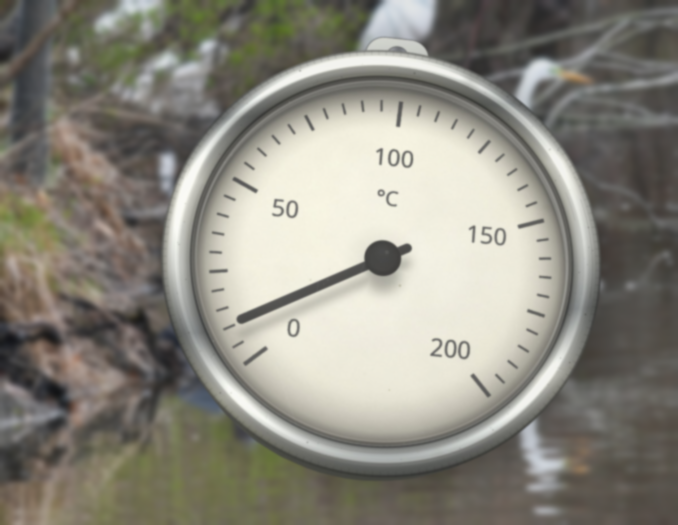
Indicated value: 10 °C
